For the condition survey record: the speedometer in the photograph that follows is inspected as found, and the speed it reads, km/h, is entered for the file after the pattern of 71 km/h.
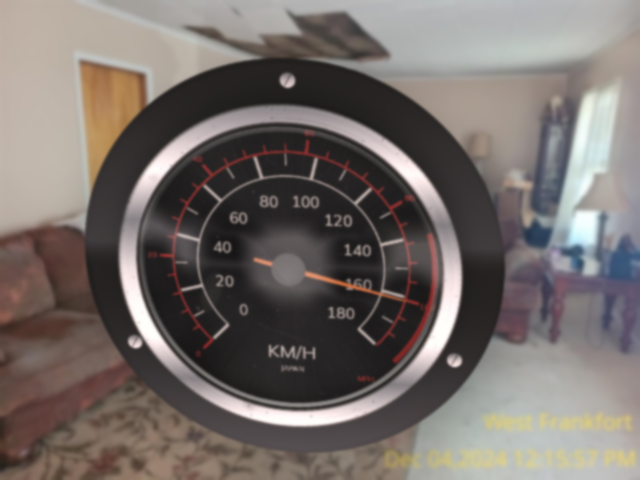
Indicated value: 160 km/h
